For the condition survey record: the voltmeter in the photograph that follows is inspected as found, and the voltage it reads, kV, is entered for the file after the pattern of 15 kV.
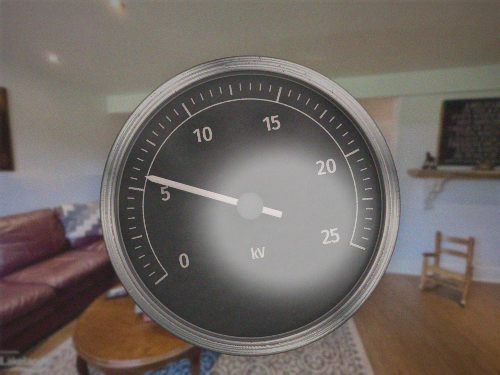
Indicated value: 5.75 kV
